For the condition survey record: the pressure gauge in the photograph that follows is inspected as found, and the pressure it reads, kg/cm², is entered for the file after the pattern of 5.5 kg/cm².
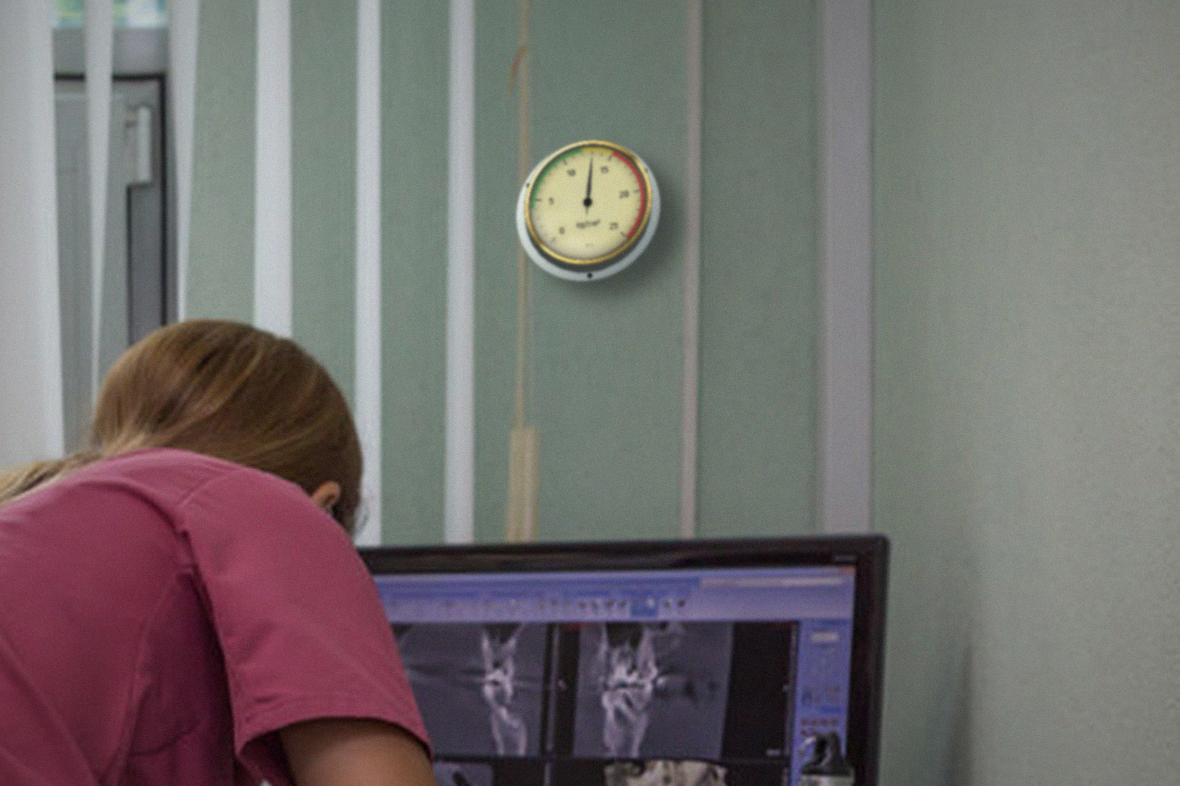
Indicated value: 13 kg/cm²
